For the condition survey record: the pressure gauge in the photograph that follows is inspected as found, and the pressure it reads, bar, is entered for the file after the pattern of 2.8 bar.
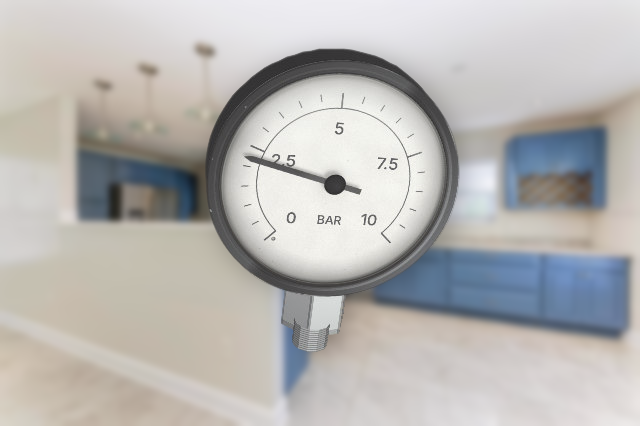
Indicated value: 2.25 bar
